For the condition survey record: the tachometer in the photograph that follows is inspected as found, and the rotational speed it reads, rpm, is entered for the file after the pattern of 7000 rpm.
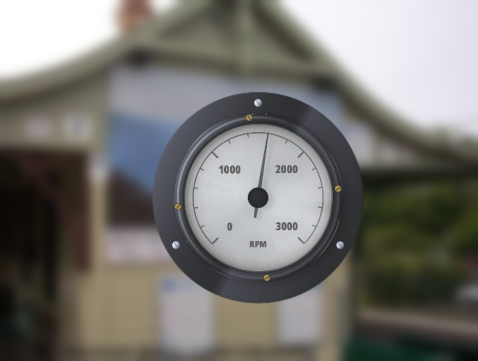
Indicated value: 1600 rpm
